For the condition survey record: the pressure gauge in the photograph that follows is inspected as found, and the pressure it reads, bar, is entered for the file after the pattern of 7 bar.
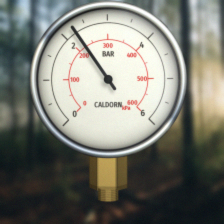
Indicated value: 2.25 bar
